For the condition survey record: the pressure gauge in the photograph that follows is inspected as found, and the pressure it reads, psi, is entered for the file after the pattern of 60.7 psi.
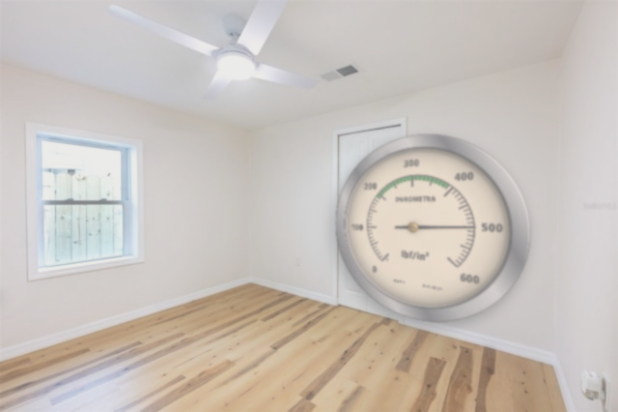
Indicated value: 500 psi
